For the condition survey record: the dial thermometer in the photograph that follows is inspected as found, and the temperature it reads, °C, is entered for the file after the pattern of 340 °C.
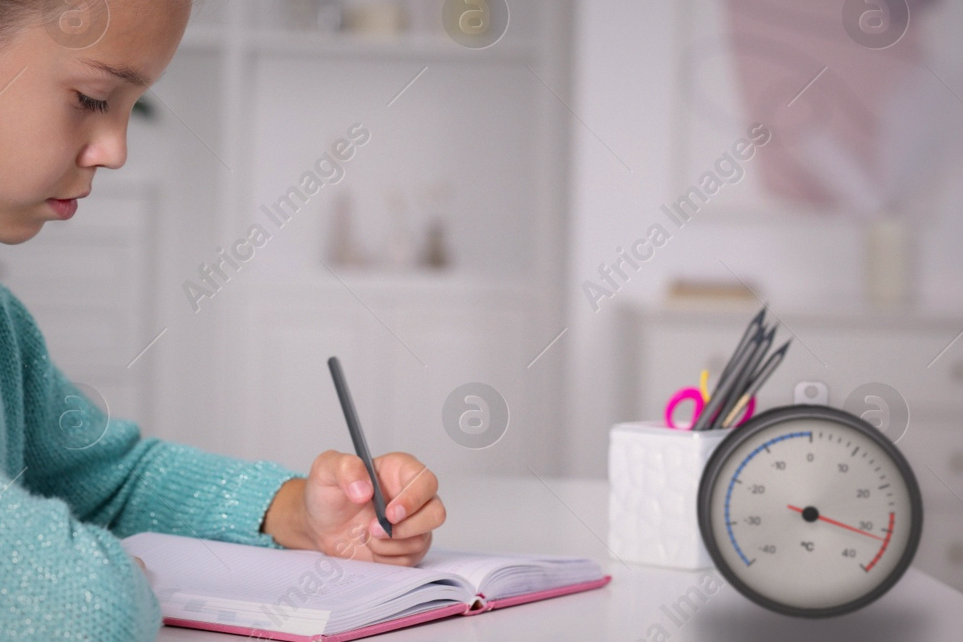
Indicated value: 32 °C
